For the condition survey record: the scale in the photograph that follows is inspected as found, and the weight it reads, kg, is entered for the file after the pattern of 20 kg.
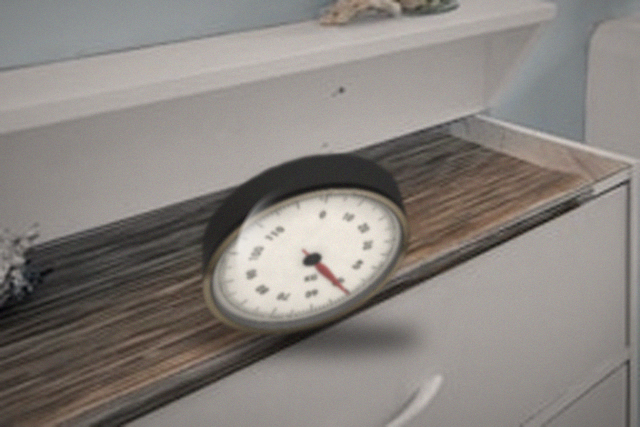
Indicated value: 50 kg
